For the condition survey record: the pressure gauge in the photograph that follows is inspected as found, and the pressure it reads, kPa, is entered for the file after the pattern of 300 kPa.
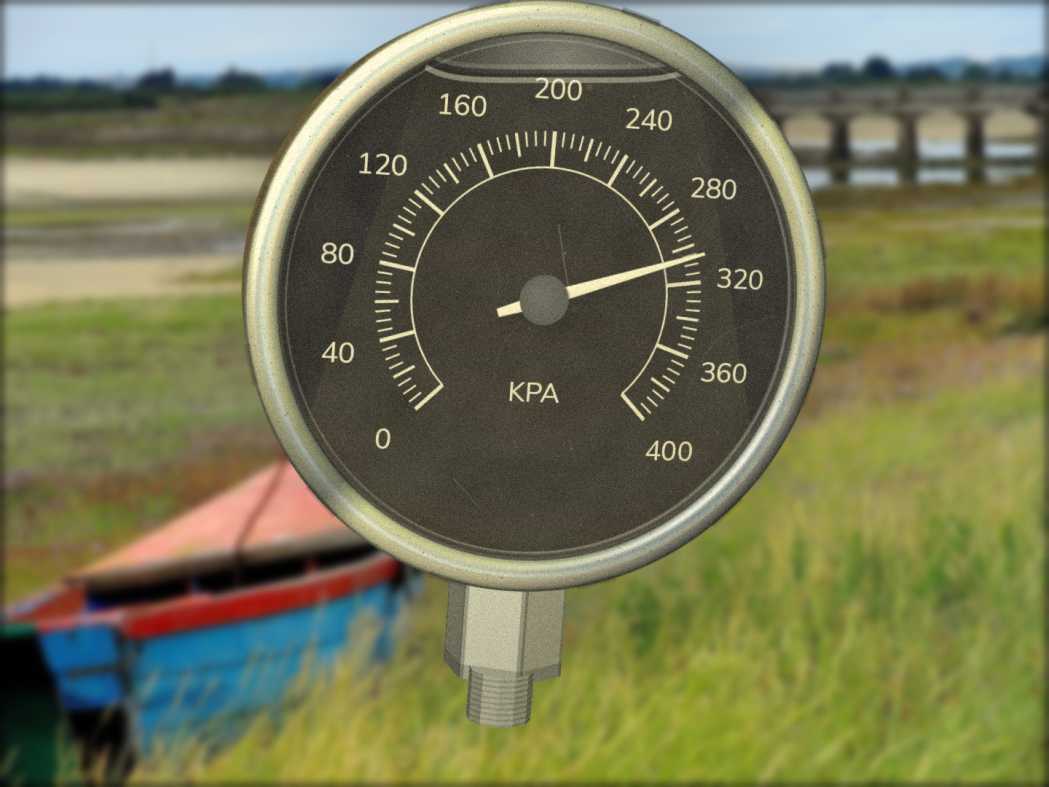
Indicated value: 305 kPa
